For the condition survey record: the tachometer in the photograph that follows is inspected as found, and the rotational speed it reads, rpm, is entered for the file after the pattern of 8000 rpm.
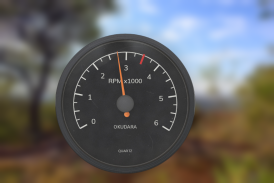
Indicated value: 2750 rpm
